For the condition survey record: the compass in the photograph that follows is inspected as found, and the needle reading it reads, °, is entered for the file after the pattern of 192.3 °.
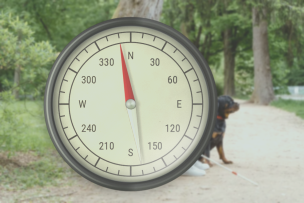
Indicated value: 350 °
